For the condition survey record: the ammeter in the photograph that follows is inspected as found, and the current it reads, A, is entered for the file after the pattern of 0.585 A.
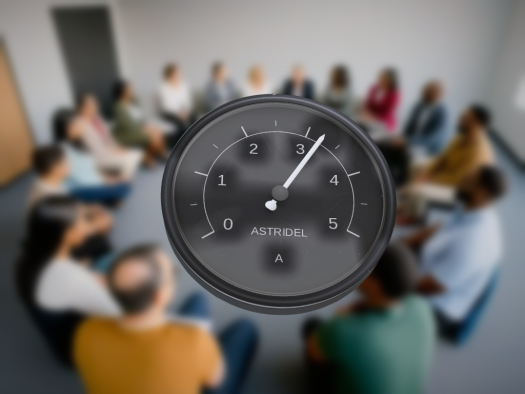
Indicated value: 3.25 A
